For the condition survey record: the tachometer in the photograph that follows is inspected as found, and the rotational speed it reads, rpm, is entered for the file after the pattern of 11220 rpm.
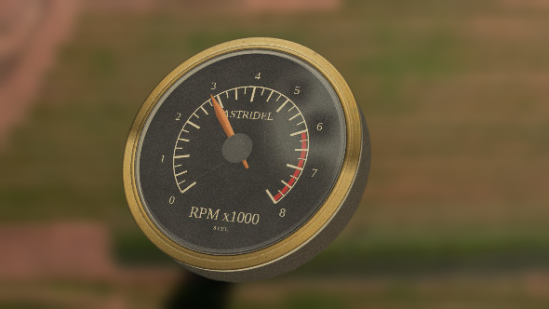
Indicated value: 2875 rpm
